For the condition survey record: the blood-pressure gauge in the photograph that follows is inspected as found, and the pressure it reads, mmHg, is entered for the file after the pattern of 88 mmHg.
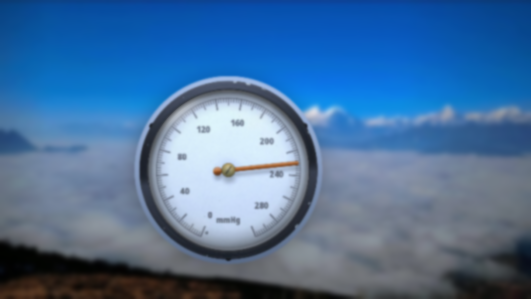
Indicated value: 230 mmHg
